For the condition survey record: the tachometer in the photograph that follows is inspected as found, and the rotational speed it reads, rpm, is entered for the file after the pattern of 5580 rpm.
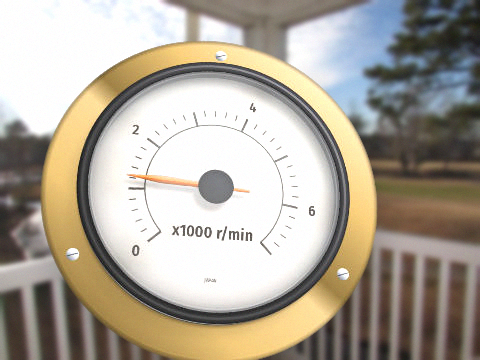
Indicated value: 1200 rpm
